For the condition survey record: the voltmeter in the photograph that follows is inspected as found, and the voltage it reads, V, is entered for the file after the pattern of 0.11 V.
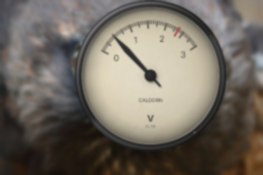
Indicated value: 0.5 V
